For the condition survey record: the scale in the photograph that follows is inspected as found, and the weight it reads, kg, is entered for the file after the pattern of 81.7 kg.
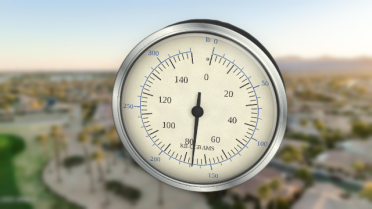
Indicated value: 76 kg
